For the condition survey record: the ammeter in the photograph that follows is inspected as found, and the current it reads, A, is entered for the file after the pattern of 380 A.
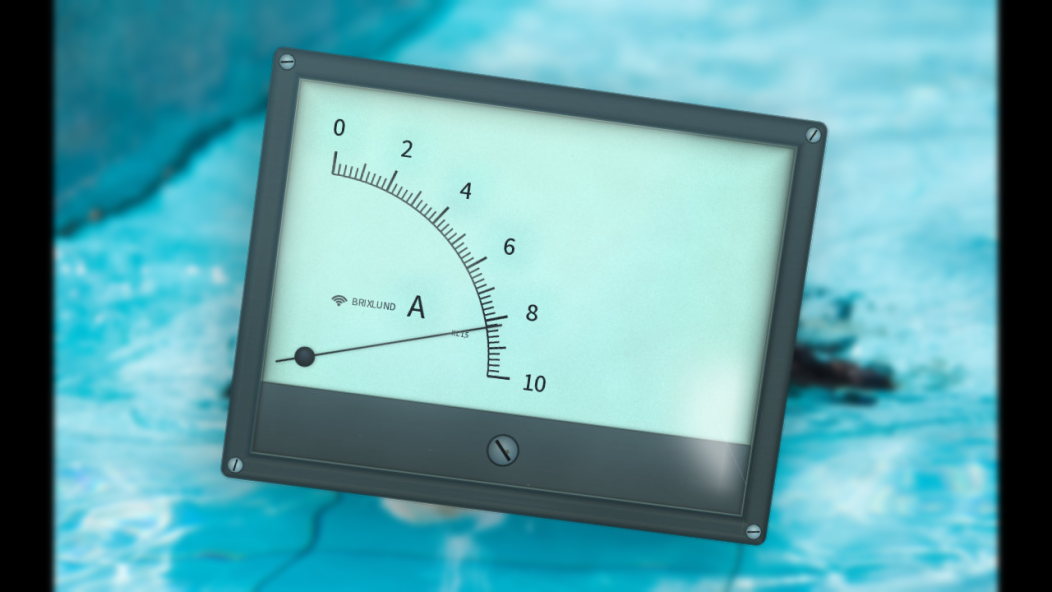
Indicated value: 8.2 A
